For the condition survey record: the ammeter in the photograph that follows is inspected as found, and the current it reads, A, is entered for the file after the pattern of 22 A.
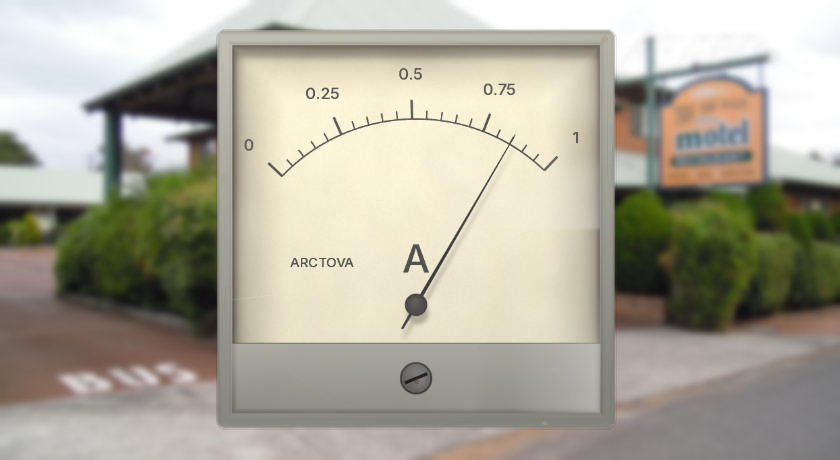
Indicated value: 0.85 A
